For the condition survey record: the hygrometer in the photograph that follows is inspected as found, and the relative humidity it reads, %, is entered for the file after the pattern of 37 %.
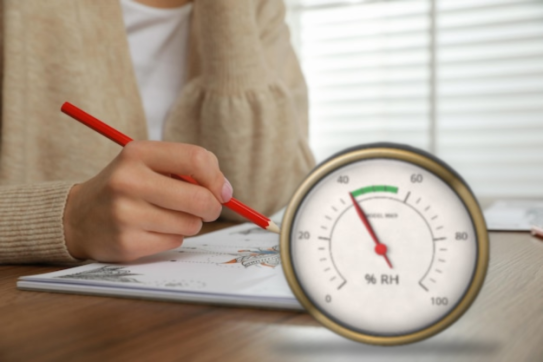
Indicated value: 40 %
